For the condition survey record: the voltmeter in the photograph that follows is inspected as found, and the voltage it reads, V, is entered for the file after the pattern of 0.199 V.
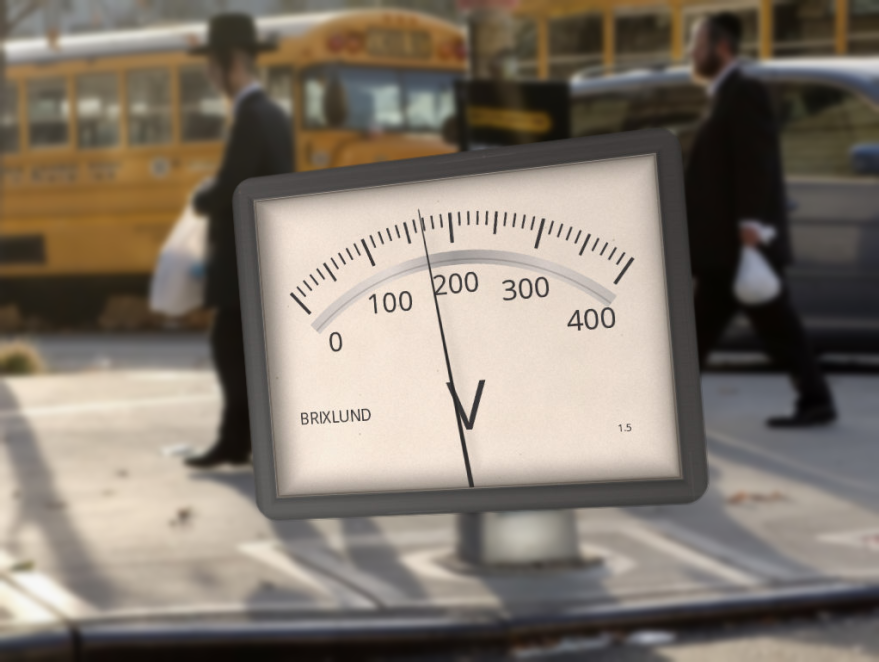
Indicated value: 170 V
